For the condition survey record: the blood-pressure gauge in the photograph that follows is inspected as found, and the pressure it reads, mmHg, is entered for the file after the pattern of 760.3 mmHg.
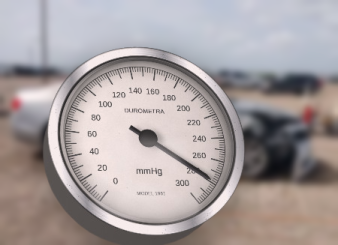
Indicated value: 280 mmHg
